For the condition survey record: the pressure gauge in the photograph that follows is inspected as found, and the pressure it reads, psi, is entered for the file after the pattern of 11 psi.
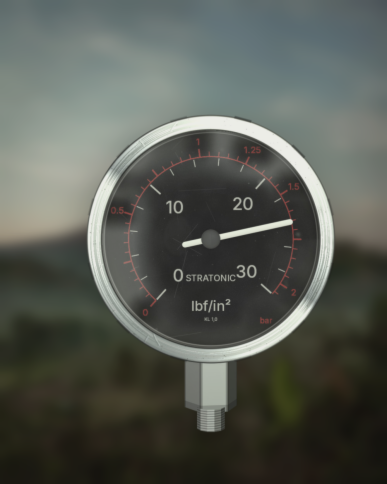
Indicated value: 24 psi
